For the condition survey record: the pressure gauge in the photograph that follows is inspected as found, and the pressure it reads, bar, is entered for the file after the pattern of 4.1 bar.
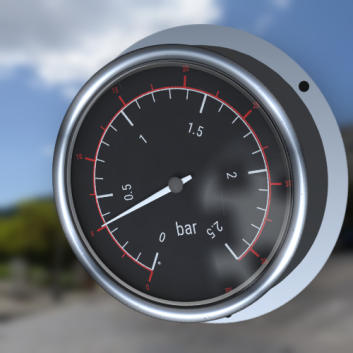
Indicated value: 0.35 bar
